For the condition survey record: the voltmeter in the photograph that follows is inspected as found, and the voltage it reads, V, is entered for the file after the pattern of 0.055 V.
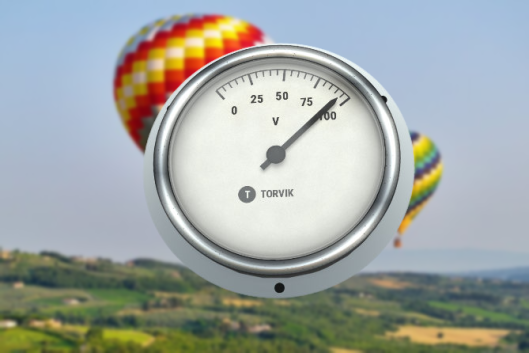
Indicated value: 95 V
